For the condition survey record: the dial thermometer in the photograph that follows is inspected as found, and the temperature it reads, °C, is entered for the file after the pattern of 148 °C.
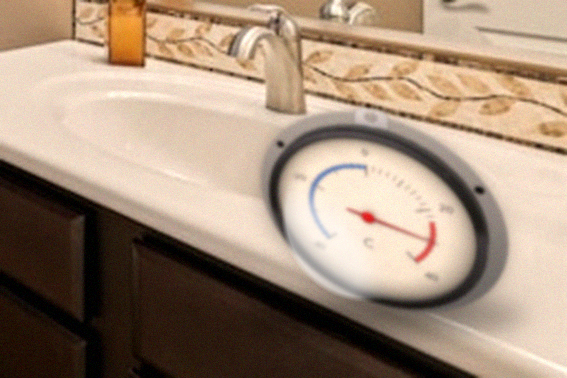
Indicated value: 30 °C
